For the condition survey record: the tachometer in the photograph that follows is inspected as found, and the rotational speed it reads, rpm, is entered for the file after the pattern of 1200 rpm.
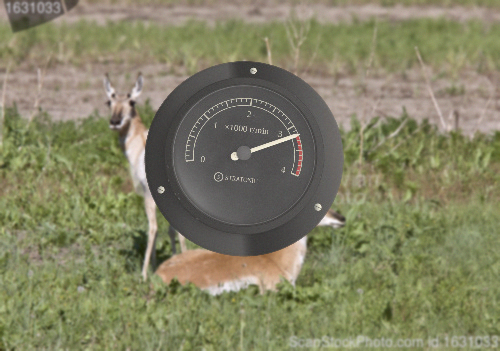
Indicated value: 3200 rpm
